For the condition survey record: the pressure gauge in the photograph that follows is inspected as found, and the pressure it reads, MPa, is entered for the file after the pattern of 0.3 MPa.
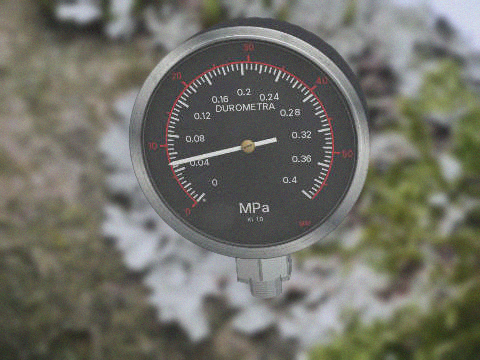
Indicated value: 0.05 MPa
